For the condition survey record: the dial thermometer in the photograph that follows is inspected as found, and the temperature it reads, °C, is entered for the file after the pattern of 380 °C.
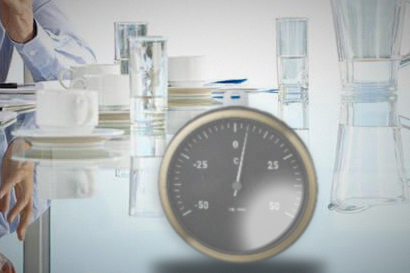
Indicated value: 5 °C
